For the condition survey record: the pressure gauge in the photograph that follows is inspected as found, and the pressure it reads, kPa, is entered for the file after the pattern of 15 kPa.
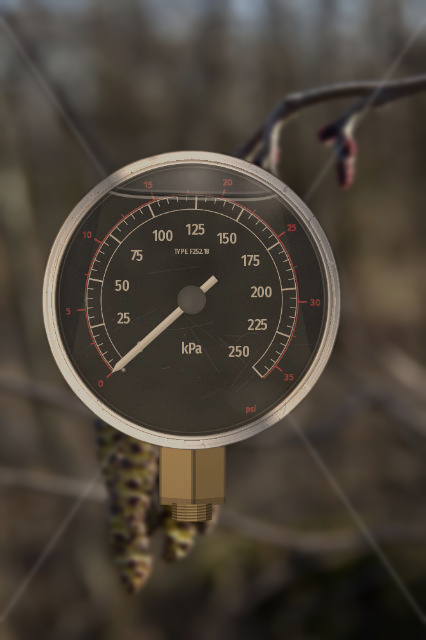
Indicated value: 0 kPa
